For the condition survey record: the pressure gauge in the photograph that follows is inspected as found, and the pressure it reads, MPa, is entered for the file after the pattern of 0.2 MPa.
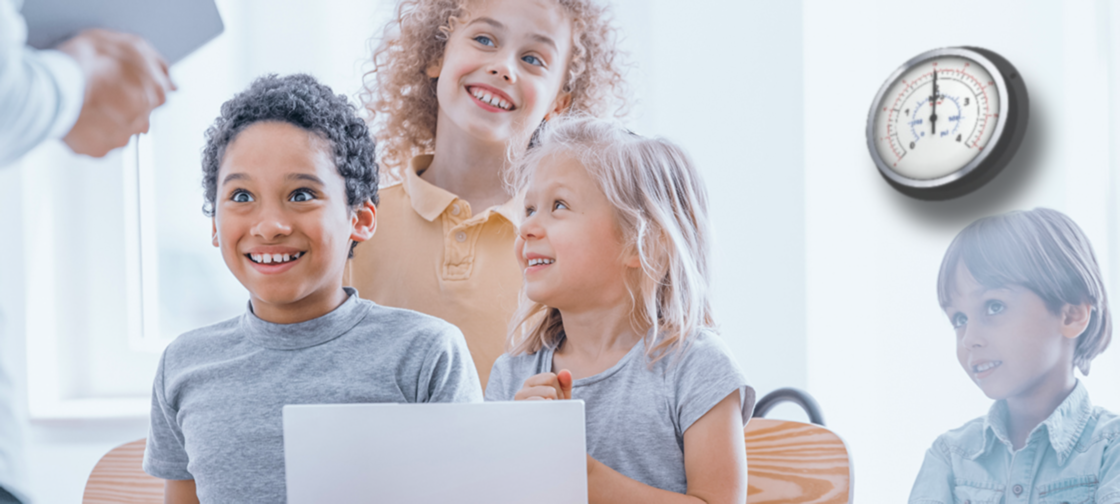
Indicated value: 2 MPa
